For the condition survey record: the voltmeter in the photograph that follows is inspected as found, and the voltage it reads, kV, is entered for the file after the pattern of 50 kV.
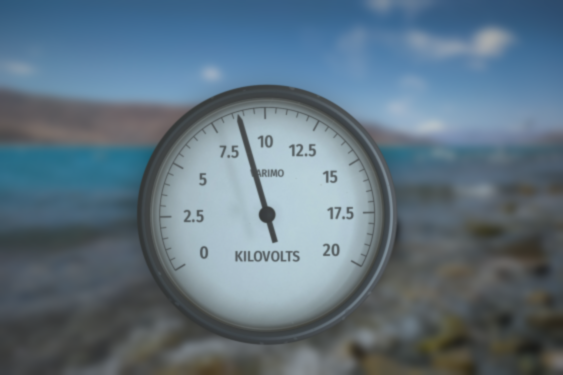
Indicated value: 8.75 kV
